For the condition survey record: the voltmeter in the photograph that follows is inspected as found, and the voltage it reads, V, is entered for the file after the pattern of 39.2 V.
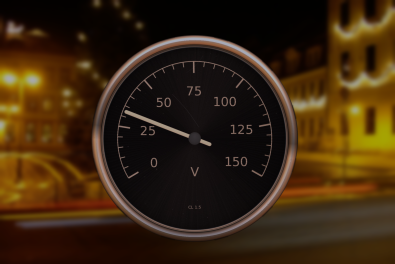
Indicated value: 32.5 V
